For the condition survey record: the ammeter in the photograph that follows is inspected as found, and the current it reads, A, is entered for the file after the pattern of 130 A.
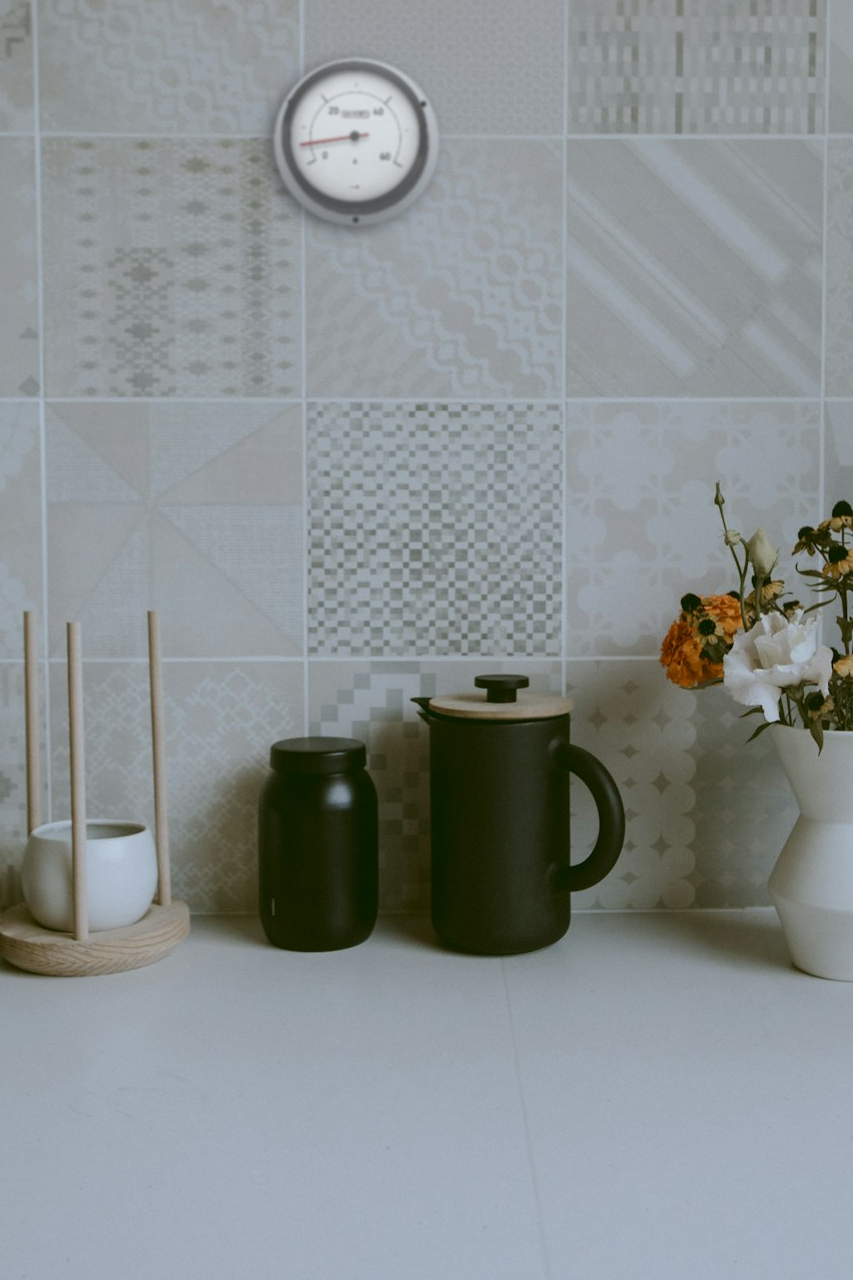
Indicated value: 5 A
